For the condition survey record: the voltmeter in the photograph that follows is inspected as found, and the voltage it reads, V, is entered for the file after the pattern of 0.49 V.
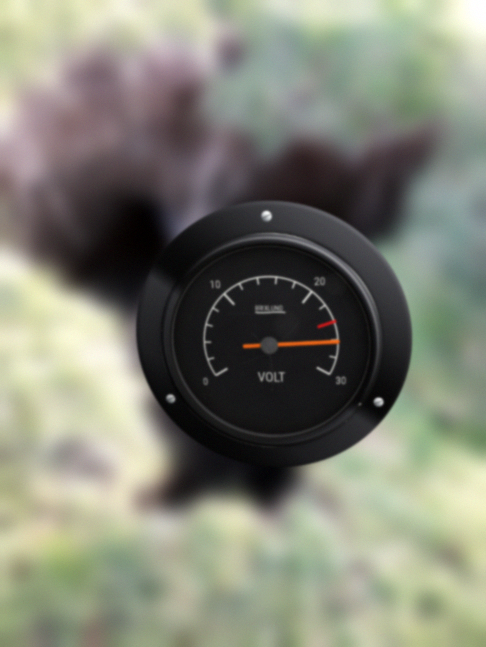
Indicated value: 26 V
